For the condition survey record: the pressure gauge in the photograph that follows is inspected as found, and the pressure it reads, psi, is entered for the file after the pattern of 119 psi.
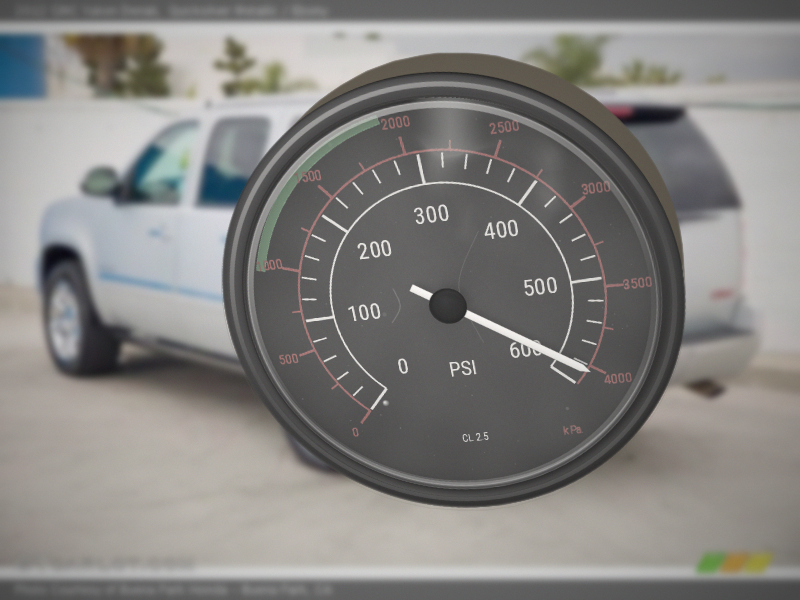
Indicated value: 580 psi
